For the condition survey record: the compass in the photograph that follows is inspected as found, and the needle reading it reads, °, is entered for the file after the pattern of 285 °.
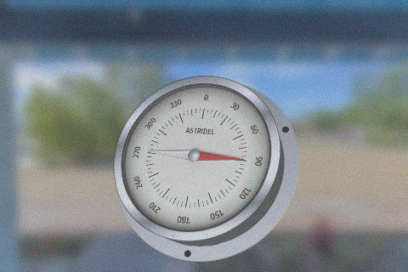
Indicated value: 90 °
